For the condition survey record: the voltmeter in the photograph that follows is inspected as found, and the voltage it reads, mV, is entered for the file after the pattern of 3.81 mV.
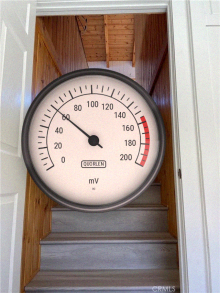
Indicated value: 60 mV
